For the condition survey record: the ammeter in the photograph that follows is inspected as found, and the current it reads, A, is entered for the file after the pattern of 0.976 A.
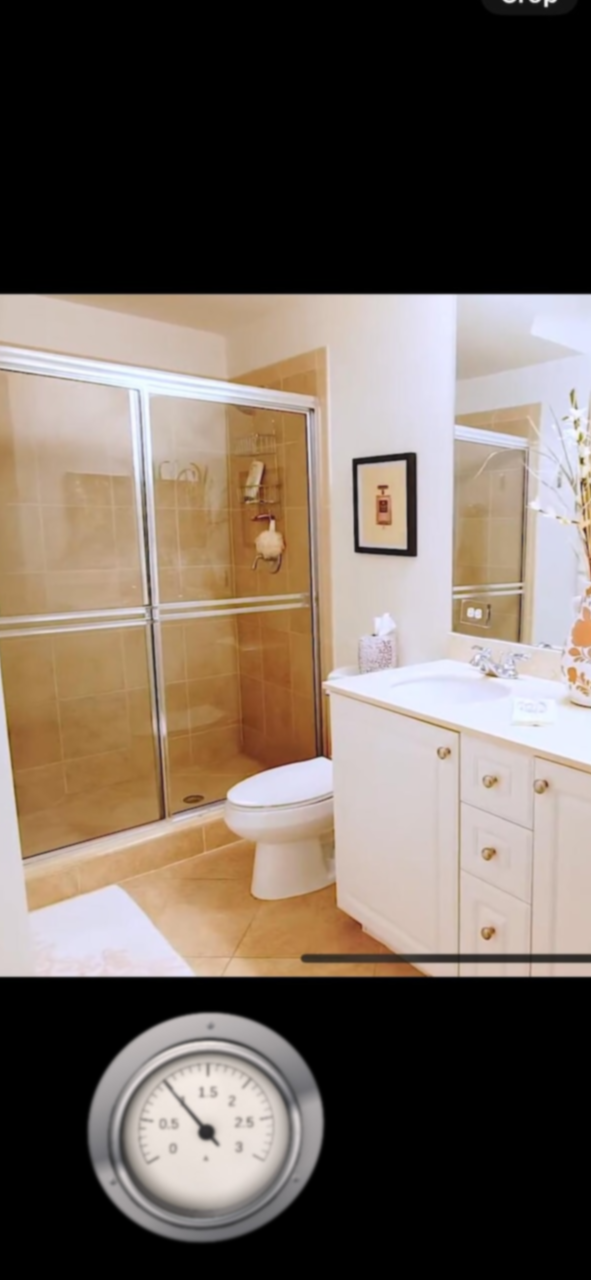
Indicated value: 1 A
